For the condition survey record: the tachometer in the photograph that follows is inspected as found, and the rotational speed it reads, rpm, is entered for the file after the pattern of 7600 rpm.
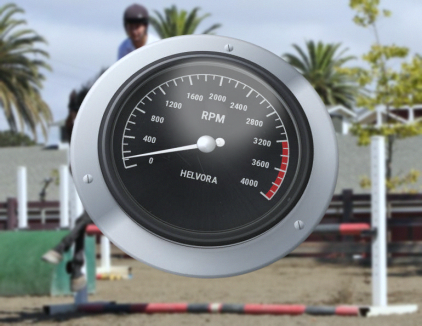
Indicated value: 100 rpm
